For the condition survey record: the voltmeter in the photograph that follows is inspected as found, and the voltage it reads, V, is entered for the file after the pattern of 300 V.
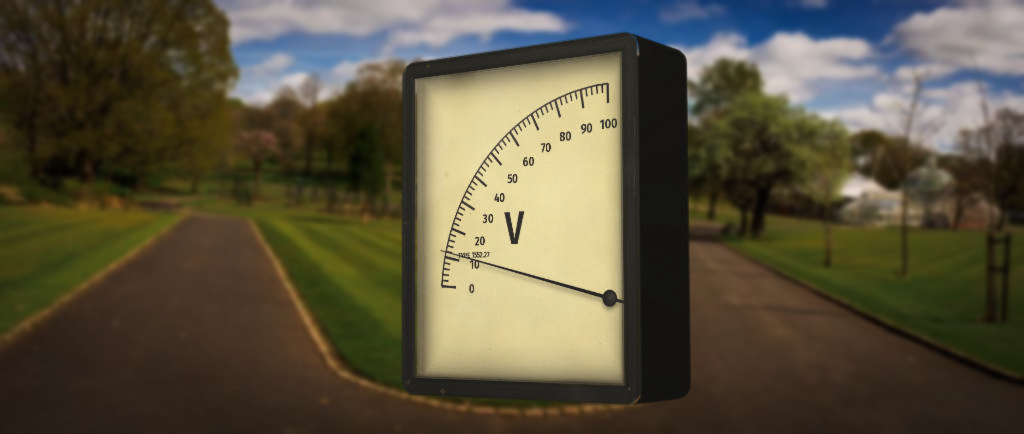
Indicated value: 12 V
